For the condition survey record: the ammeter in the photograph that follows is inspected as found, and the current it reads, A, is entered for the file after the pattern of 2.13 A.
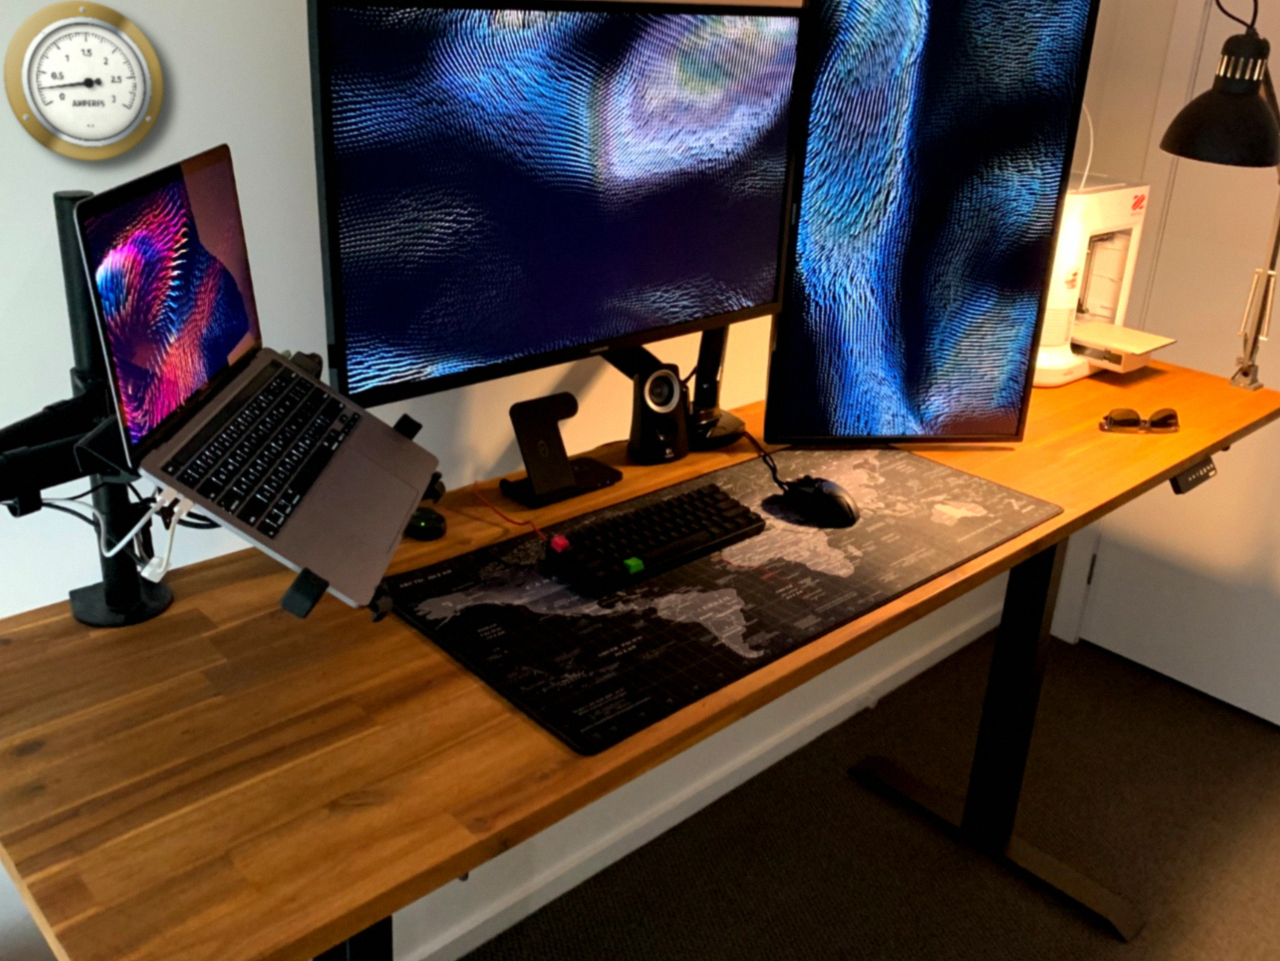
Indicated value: 0.25 A
